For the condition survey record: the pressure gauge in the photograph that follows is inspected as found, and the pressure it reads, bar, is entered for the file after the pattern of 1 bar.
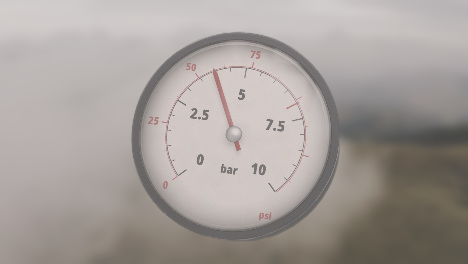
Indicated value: 4 bar
